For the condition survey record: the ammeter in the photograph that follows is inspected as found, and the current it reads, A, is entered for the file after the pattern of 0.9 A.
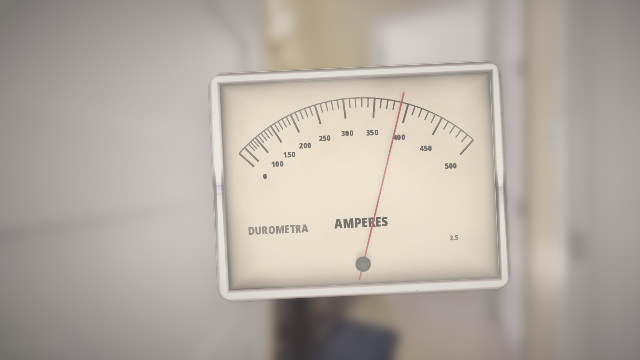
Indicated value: 390 A
